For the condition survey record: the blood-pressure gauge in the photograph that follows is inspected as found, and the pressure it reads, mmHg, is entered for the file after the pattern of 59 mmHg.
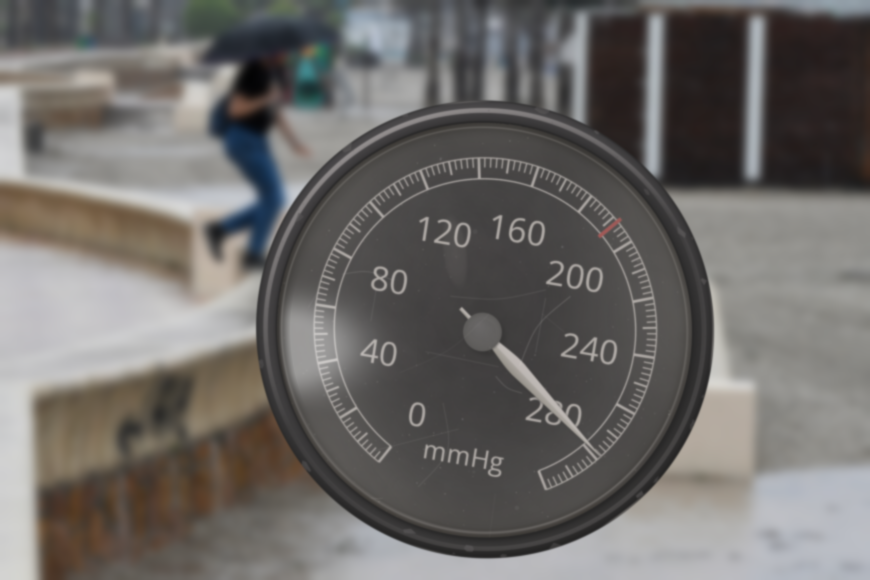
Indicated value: 278 mmHg
